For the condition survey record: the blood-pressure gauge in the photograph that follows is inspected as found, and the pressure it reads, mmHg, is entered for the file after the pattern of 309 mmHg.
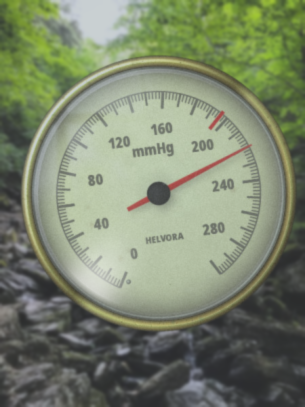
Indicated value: 220 mmHg
